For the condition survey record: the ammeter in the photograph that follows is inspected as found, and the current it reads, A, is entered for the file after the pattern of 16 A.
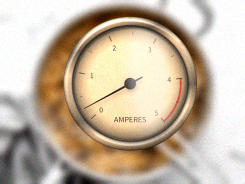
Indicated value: 0.25 A
